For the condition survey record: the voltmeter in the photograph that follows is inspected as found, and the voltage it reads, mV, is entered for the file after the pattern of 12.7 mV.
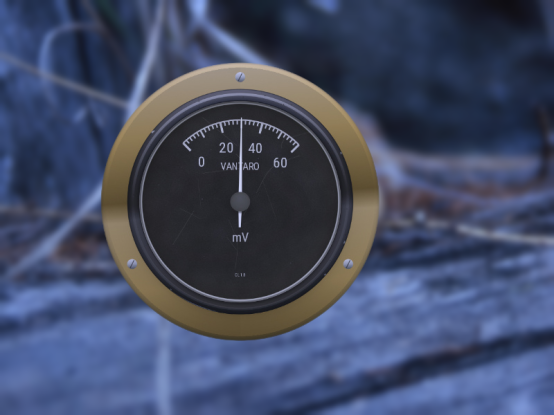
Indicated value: 30 mV
